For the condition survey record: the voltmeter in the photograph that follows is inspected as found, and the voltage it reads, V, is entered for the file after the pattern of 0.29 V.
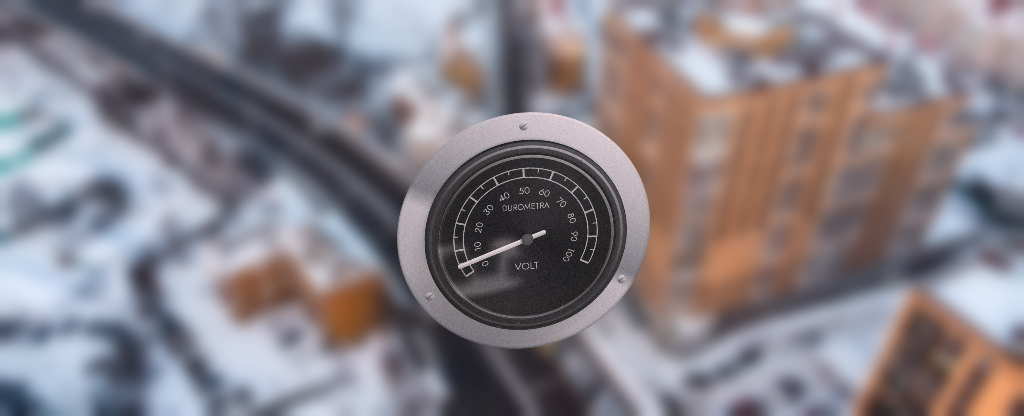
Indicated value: 5 V
